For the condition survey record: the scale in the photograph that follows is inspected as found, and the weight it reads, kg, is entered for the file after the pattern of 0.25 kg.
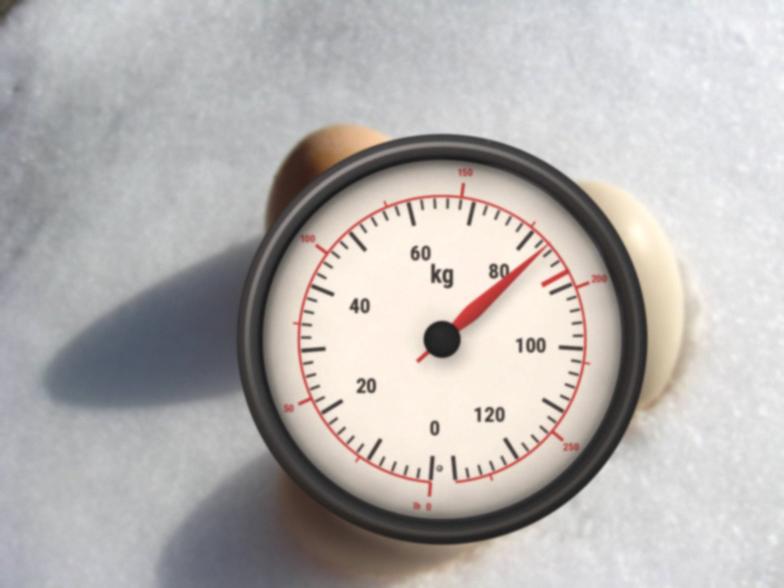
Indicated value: 83 kg
